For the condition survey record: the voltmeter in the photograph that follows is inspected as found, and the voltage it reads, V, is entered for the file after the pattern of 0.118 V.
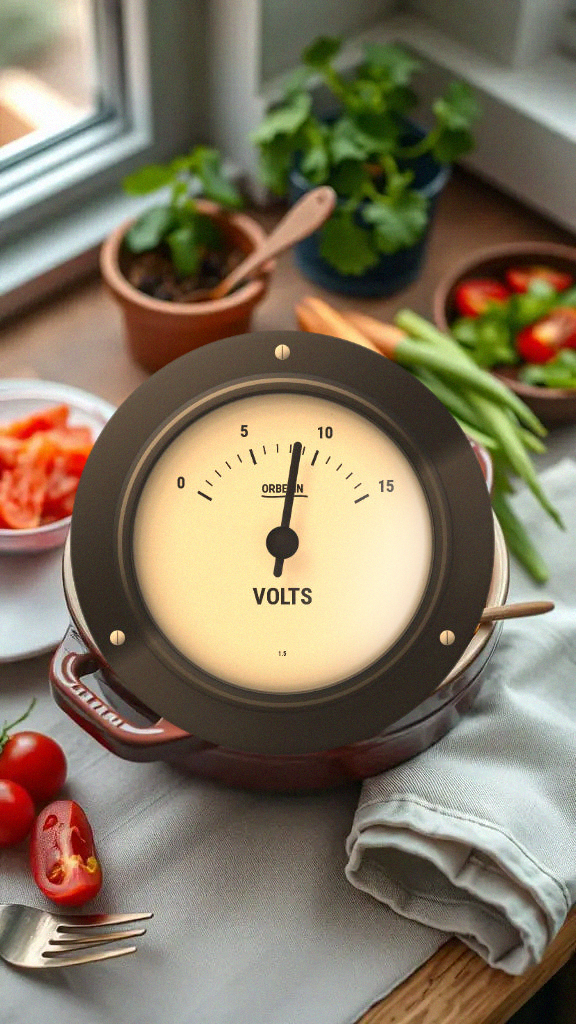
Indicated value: 8.5 V
